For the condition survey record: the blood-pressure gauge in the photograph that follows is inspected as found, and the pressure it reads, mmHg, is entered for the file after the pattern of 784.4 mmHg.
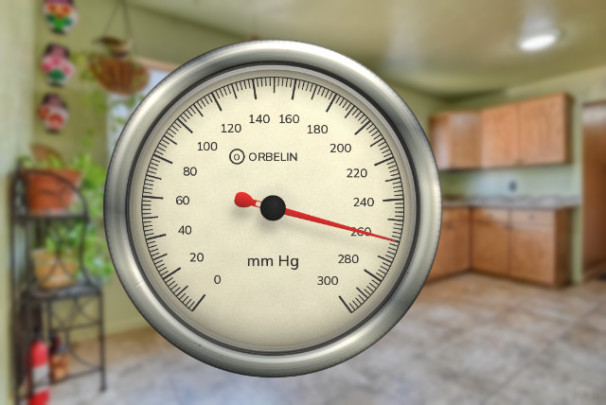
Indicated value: 260 mmHg
